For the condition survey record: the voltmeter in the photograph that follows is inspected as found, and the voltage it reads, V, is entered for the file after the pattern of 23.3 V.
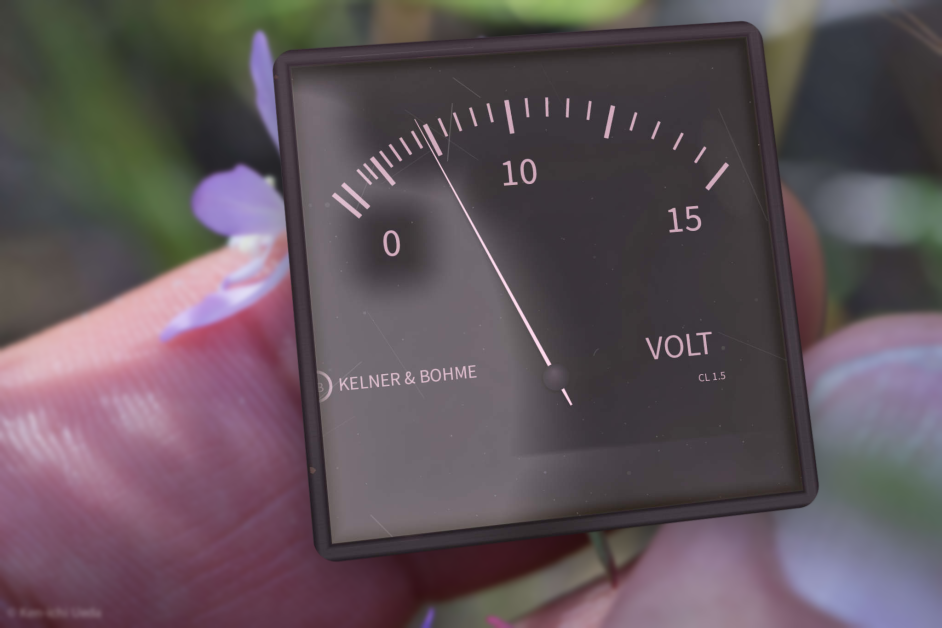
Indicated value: 7.25 V
